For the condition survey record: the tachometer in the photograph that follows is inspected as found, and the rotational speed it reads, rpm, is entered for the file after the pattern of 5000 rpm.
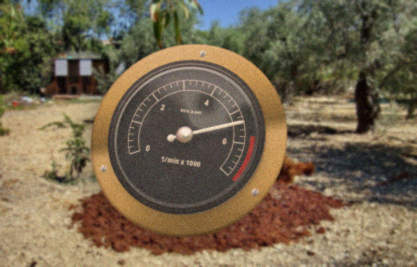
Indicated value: 5400 rpm
